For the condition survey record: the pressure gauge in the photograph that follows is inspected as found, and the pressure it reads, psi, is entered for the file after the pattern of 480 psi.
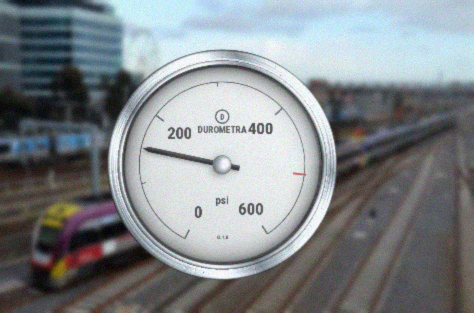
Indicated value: 150 psi
